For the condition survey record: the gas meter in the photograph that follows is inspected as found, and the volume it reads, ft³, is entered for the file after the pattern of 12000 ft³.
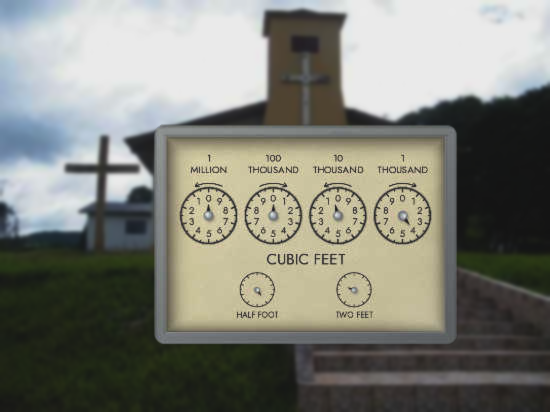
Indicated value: 400 ft³
